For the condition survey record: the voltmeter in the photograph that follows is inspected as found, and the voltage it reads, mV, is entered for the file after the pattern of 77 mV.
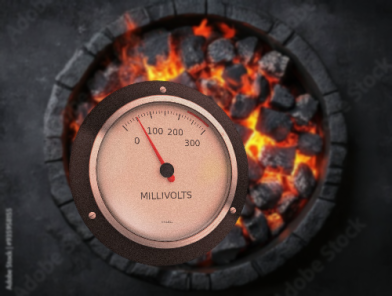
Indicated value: 50 mV
